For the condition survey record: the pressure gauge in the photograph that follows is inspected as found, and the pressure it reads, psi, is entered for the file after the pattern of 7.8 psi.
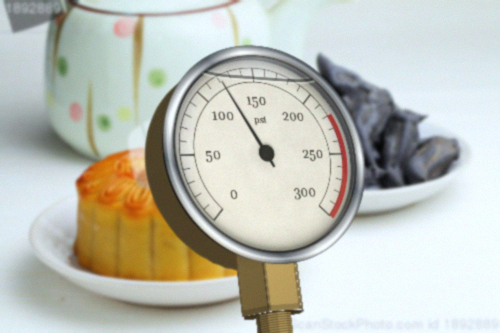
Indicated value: 120 psi
